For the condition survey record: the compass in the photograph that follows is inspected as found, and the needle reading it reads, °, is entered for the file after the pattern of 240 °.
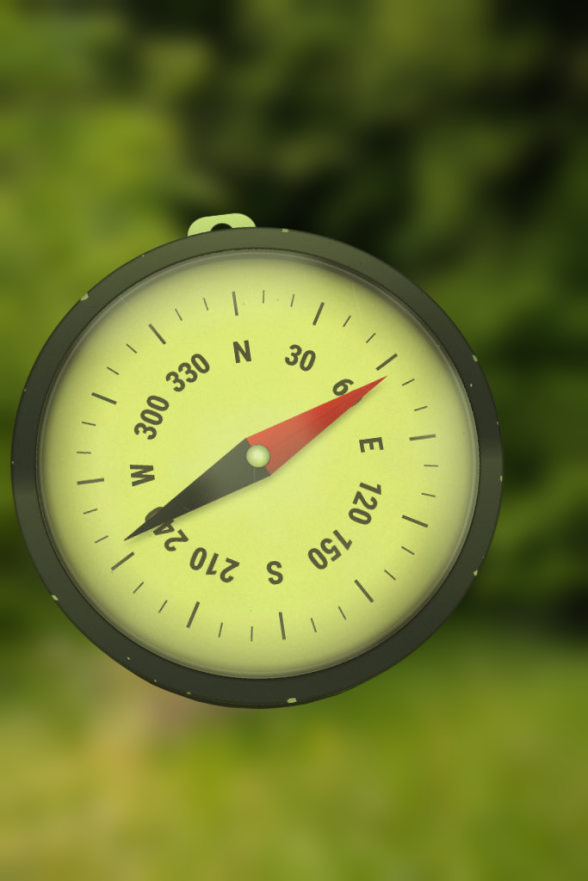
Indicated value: 65 °
